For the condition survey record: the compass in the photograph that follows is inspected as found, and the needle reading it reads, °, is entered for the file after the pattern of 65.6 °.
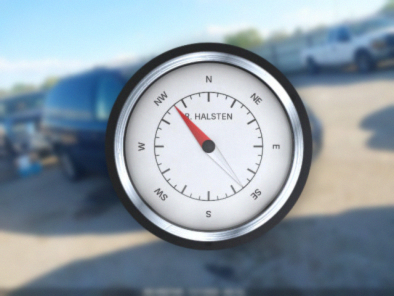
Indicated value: 320 °
